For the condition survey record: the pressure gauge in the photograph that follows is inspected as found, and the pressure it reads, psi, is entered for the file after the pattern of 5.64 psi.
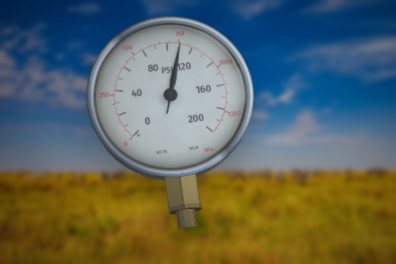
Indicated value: 110 psi
